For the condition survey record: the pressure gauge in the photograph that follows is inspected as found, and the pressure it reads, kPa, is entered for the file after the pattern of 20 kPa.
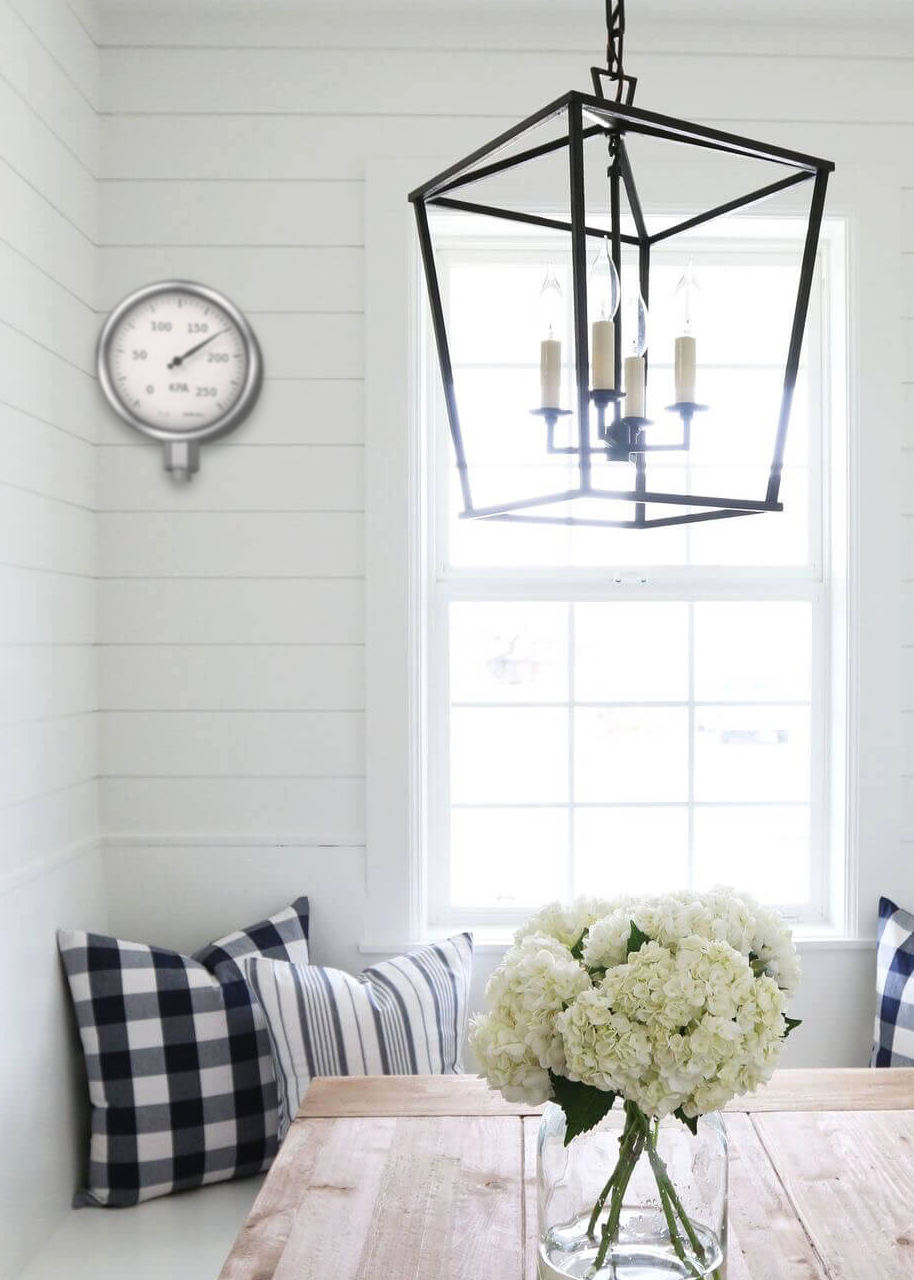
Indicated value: 175 kPa
